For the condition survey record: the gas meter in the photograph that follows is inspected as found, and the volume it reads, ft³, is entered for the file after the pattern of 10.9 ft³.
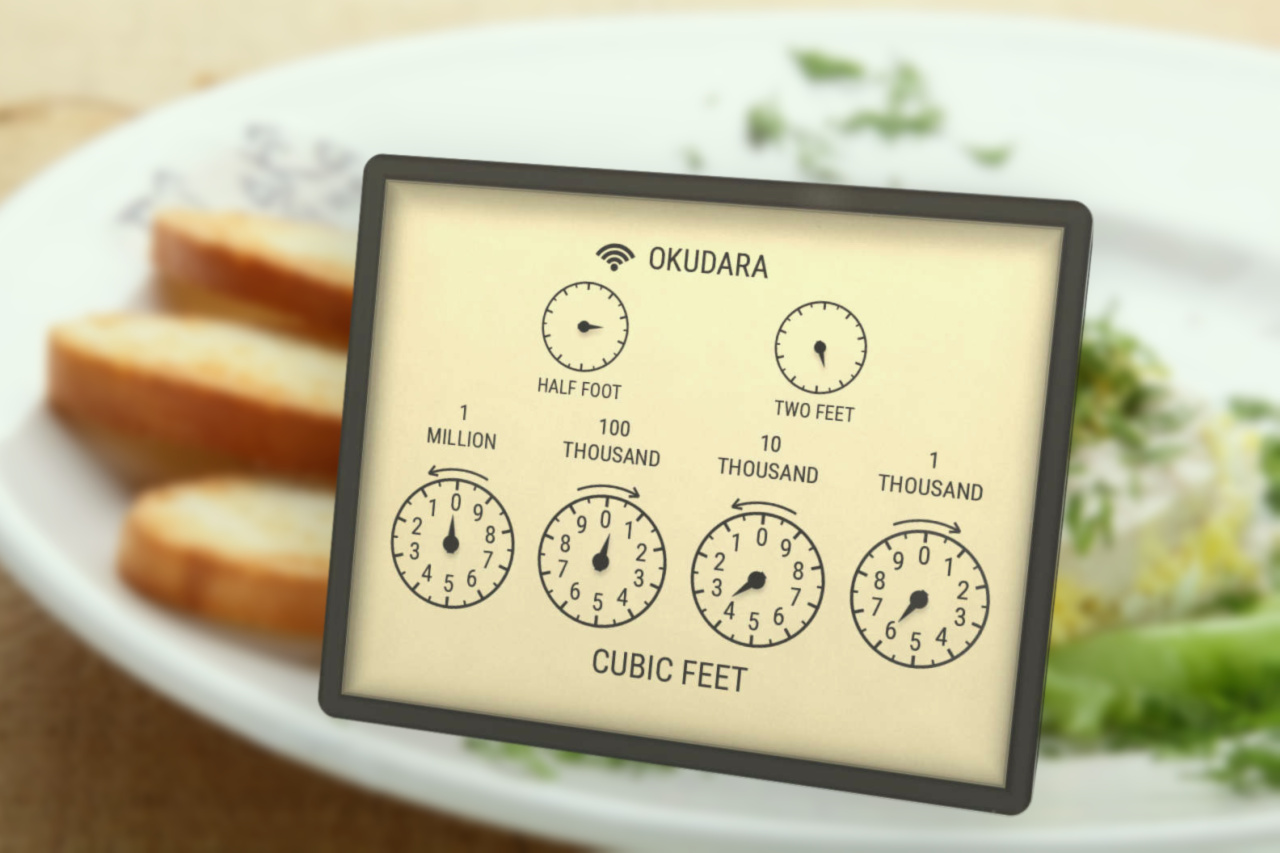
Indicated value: 3600 ft³
